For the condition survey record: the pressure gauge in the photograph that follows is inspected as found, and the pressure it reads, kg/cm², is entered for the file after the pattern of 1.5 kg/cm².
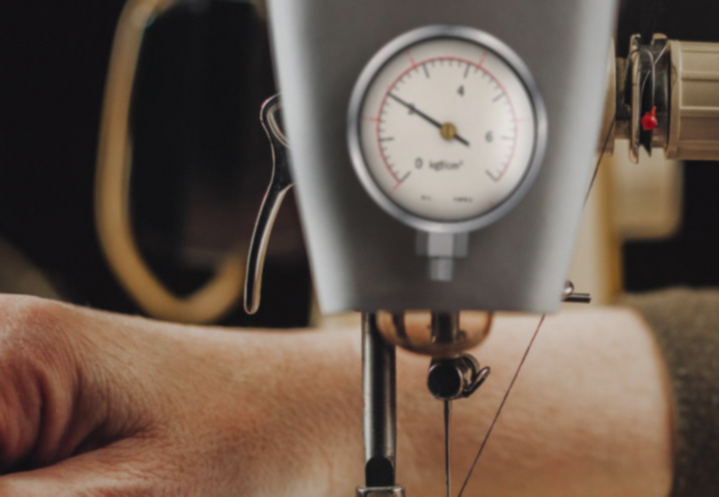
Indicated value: 2 kg/cm²
